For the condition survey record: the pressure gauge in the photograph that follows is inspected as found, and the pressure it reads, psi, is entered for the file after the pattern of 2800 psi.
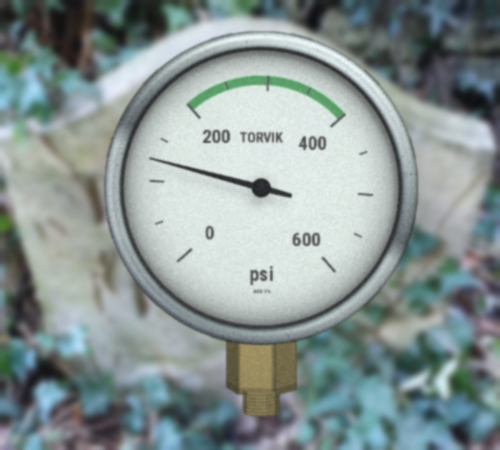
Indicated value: 125 psi
